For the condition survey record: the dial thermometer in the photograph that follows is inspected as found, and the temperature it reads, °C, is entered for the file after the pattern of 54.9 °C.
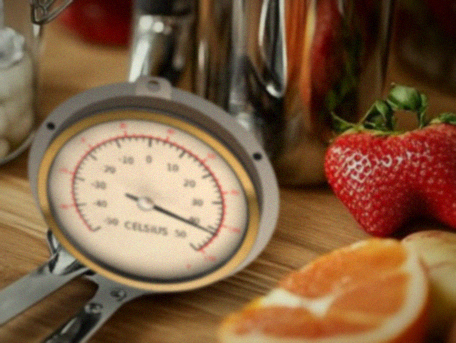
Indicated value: 40 °C
